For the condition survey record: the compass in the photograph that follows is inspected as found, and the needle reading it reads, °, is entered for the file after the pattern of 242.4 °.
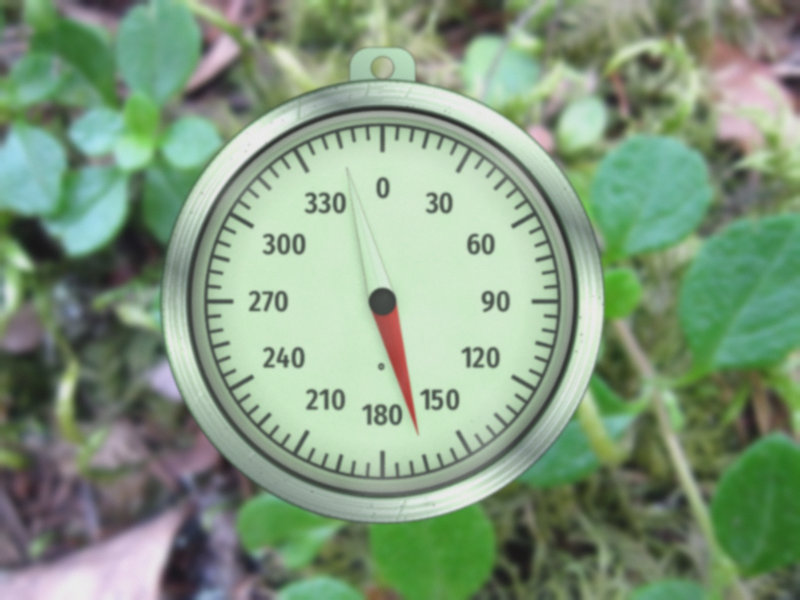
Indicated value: 165 °
